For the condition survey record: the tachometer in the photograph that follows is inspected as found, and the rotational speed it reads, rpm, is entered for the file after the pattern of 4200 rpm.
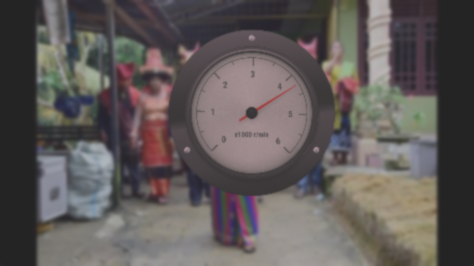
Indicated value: 4250 rpm
